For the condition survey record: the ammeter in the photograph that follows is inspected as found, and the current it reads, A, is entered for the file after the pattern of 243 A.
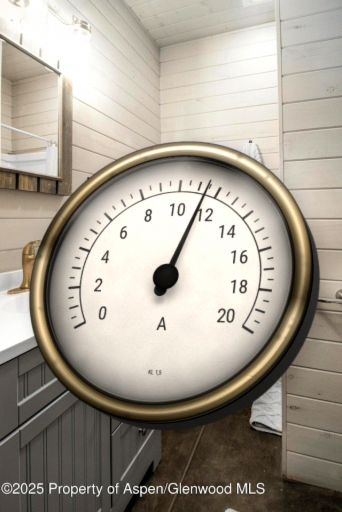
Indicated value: 11.5 A
